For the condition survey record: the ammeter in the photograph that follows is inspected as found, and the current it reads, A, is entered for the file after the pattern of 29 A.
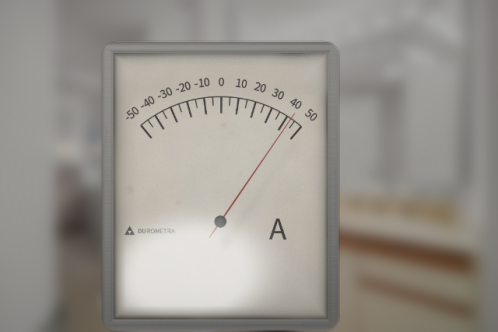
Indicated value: 42.5 A
